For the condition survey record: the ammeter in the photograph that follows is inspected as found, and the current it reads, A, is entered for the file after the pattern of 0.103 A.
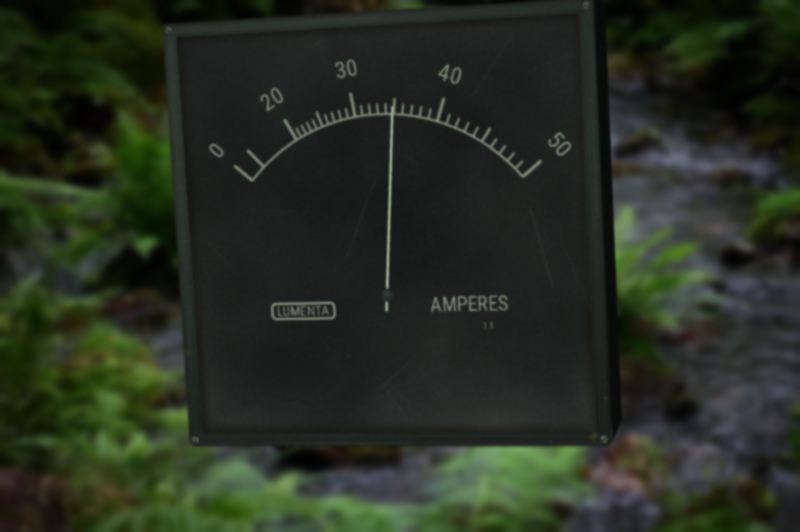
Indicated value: 35 A
